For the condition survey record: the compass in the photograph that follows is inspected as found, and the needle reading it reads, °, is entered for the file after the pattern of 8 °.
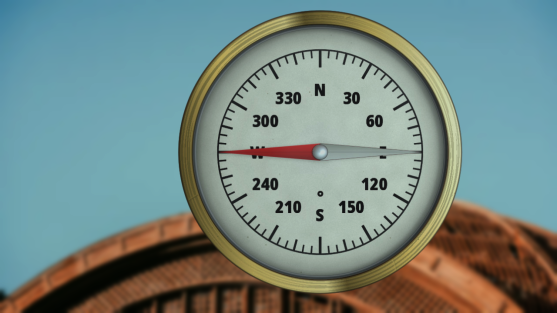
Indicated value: 270 °
